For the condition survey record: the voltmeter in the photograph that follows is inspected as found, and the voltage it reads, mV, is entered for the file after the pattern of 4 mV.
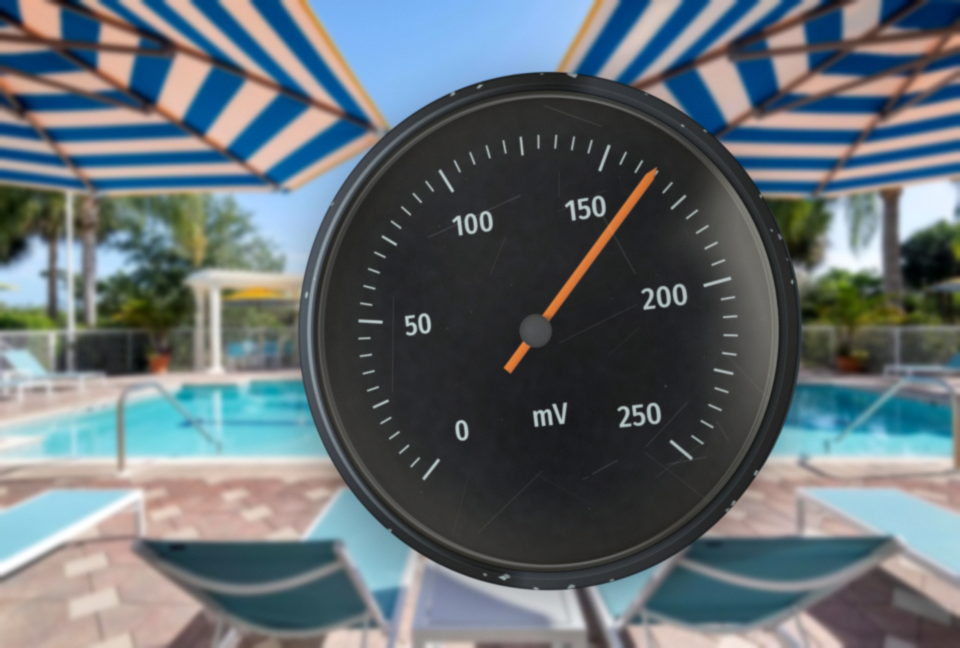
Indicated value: 165 mV
